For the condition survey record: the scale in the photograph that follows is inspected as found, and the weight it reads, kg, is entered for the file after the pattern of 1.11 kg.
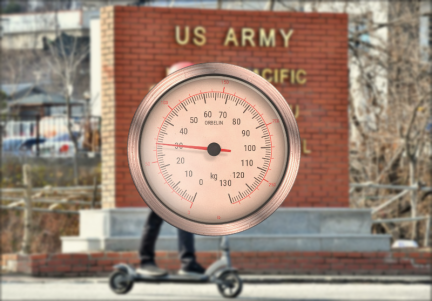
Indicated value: 30 kg
